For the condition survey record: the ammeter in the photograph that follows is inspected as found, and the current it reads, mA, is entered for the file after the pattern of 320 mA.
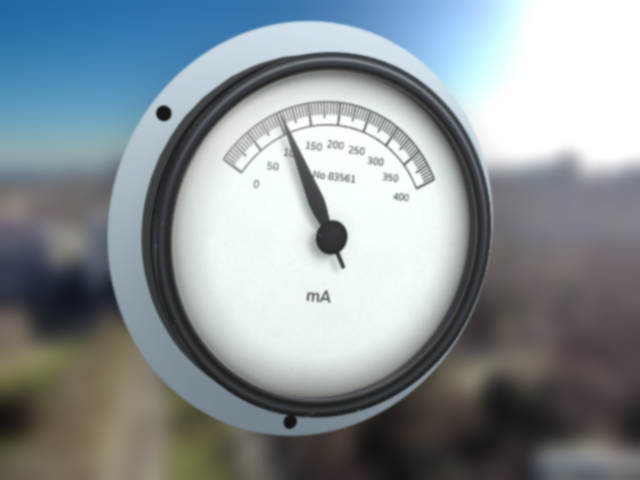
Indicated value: 100 mA
